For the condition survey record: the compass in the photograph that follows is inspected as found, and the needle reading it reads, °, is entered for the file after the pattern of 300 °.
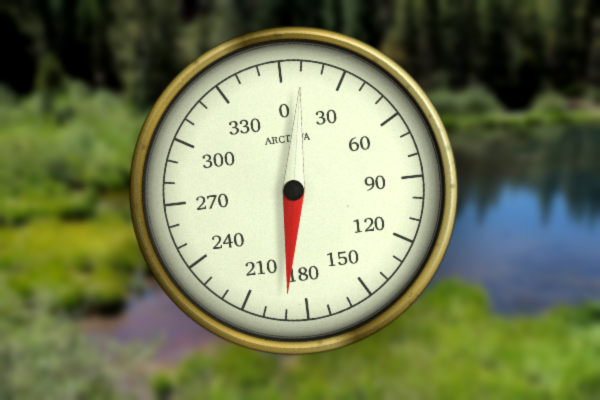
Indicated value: 190 °
